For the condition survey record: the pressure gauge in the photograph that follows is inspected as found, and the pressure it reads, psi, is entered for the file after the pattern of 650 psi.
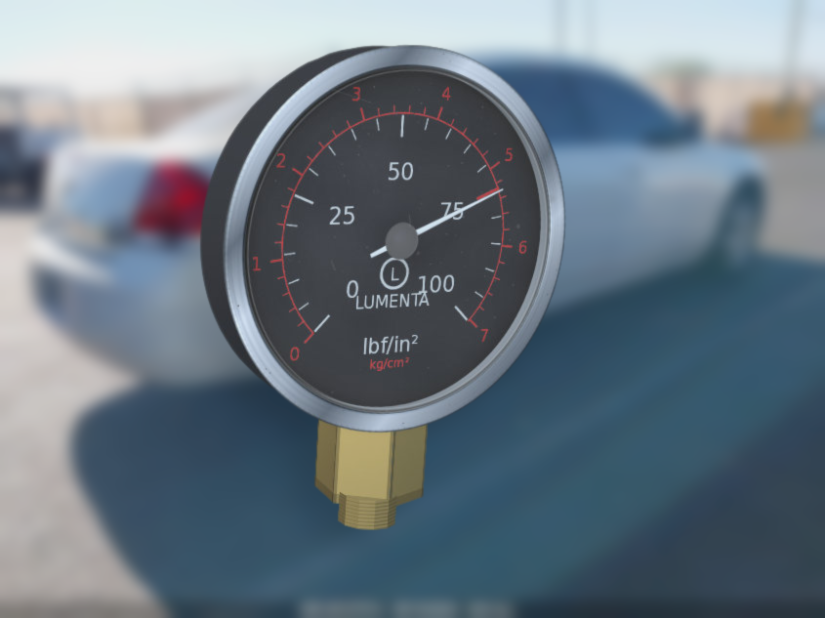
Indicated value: 75 psi
